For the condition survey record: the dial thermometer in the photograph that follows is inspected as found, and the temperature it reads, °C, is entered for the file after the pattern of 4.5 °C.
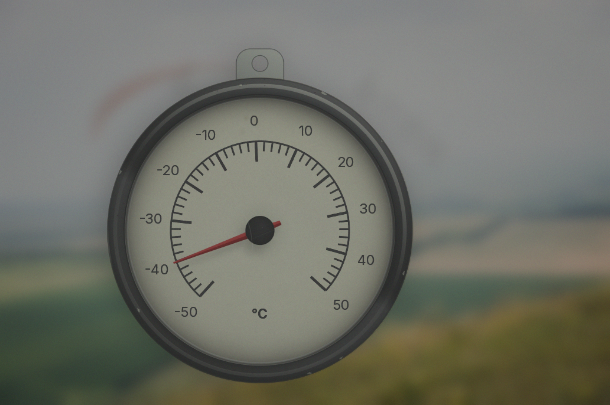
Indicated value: -40 °C
